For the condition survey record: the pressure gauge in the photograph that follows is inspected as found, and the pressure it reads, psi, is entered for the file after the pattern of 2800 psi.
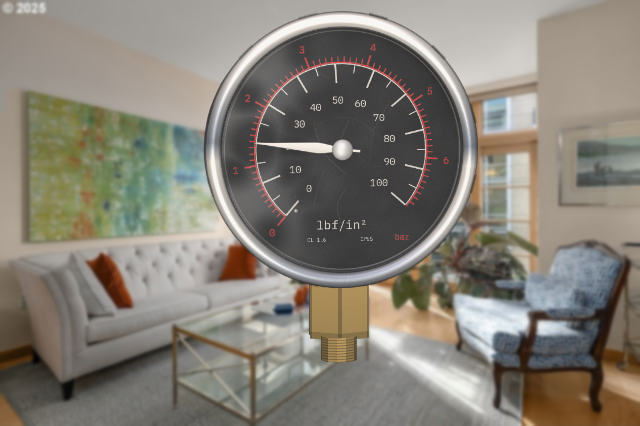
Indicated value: 20 psi
